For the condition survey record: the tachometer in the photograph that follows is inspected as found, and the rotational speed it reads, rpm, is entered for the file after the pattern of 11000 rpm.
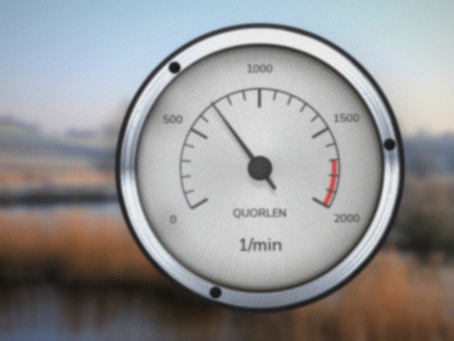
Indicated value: 700 rpm
